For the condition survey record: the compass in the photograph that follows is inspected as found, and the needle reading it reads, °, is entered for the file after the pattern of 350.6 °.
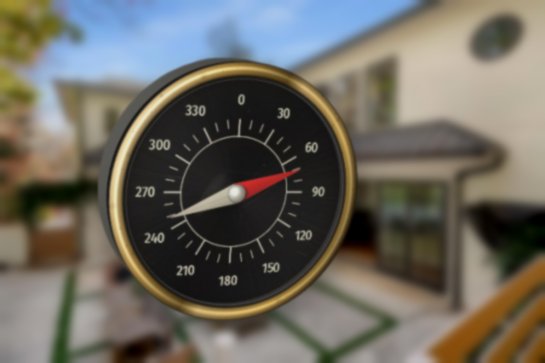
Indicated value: 70 °
